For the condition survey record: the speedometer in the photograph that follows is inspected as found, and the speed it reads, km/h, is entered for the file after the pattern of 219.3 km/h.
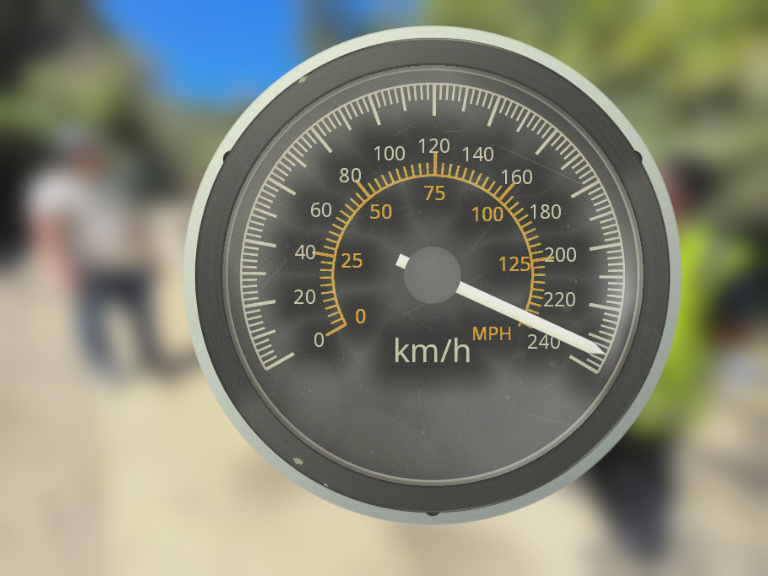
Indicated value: 234 km/h
